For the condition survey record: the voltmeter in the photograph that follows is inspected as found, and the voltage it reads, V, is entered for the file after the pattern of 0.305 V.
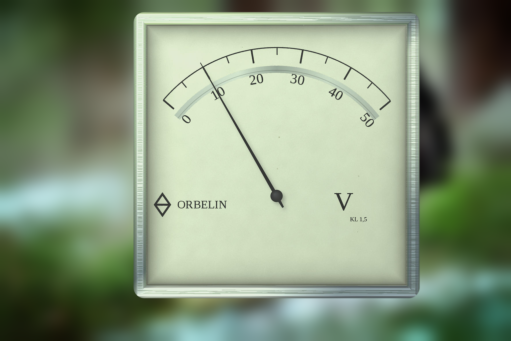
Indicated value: 10 V
